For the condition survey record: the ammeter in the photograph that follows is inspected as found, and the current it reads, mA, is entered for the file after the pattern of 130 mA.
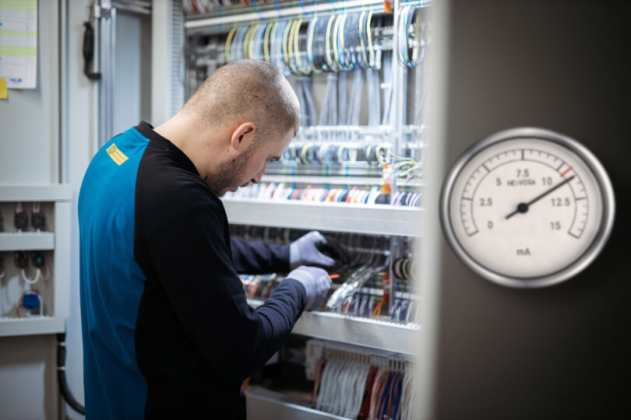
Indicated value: 11 mA
